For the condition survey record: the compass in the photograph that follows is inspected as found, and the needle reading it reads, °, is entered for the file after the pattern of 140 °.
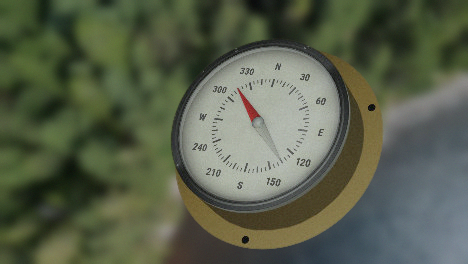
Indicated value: 315 °
